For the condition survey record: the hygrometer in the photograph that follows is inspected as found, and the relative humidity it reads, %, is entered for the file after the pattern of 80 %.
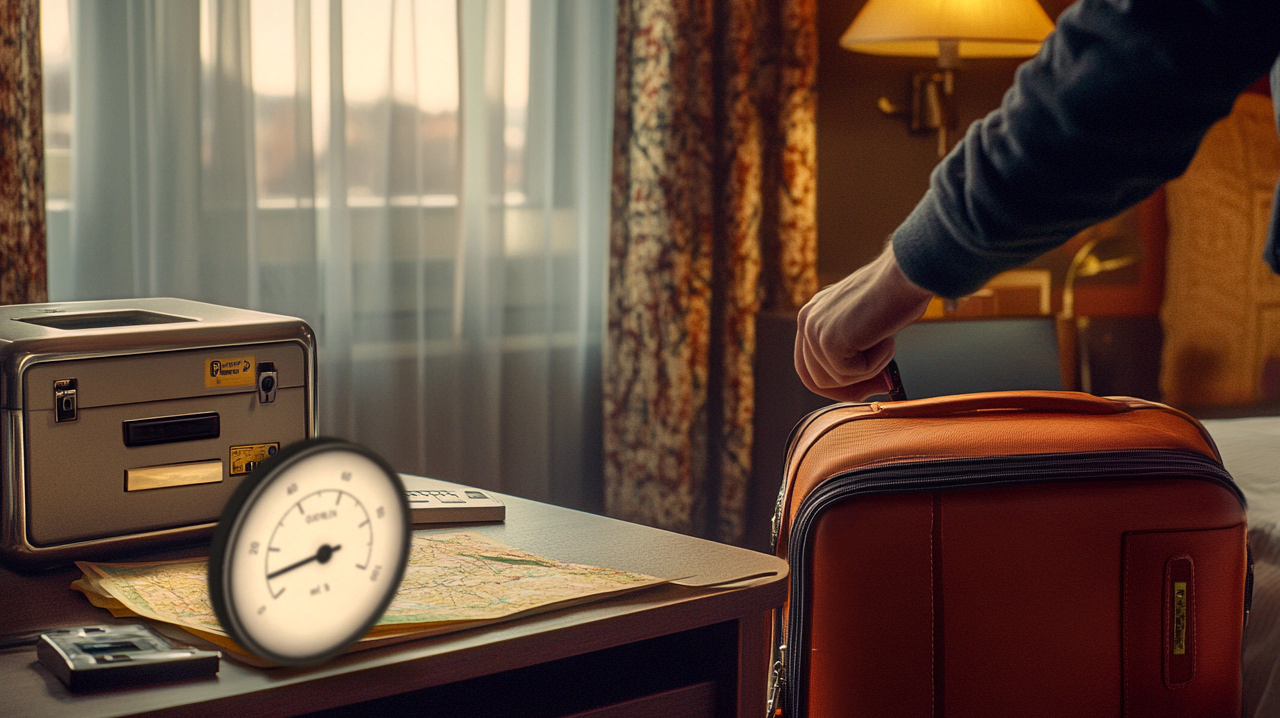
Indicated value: 10 %
